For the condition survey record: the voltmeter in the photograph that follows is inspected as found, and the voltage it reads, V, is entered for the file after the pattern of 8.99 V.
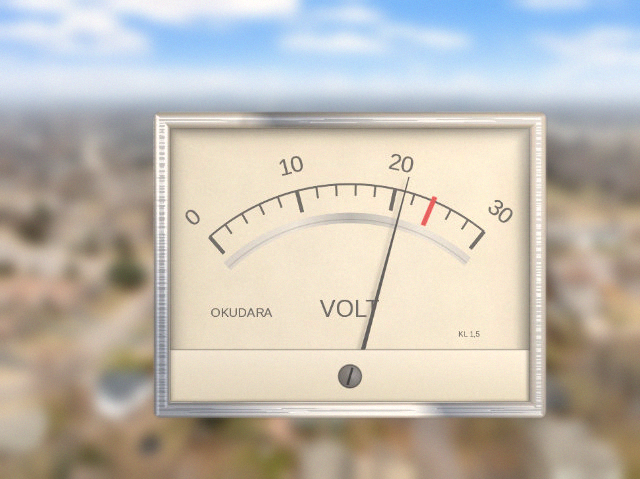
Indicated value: 21 V
